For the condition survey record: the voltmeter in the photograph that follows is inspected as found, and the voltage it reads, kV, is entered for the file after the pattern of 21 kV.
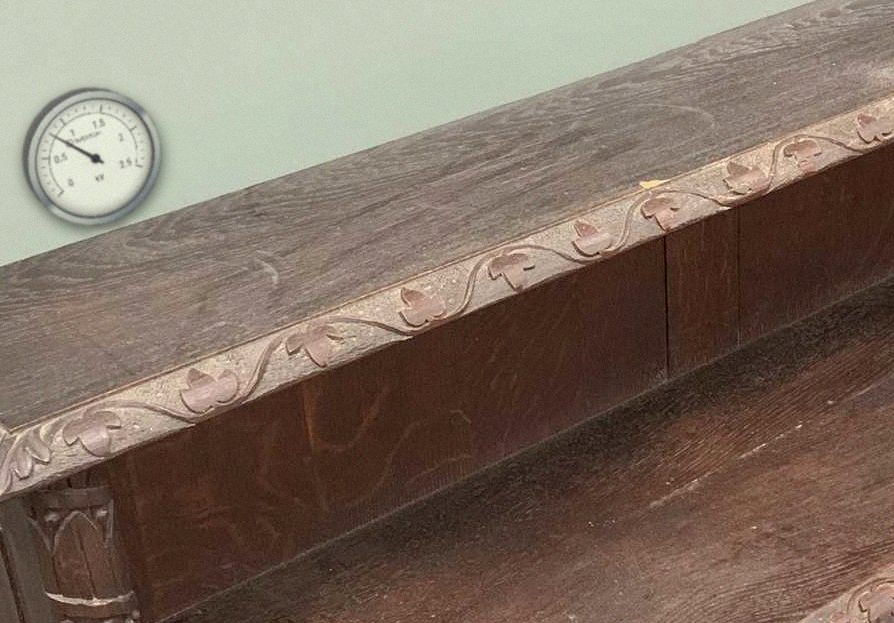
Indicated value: 0.8 kV
